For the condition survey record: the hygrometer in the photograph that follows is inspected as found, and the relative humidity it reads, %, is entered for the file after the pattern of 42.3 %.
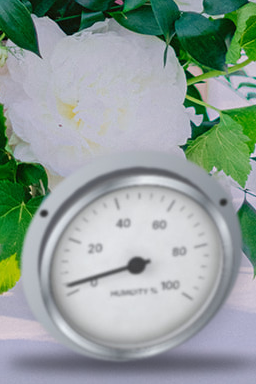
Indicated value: 4 %
